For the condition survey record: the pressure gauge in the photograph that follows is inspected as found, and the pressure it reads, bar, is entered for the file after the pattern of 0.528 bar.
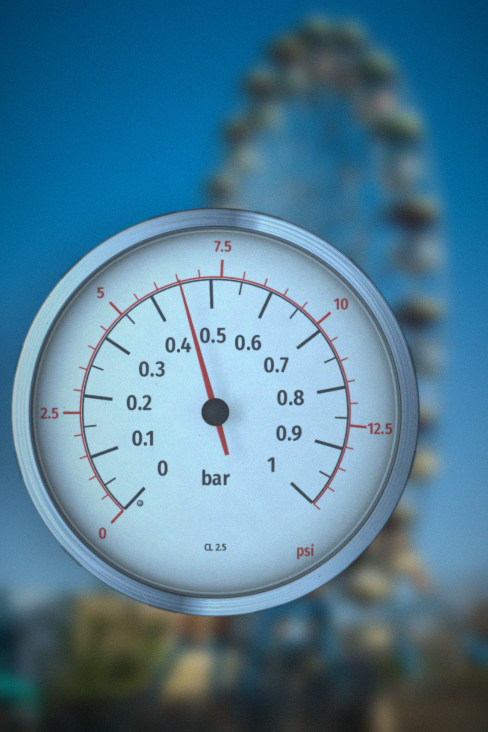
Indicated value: 0.45 bar
